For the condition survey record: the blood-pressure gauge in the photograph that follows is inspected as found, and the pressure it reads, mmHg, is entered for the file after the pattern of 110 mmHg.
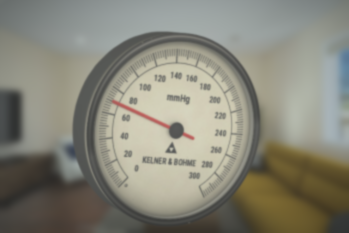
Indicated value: 70 mmHg
